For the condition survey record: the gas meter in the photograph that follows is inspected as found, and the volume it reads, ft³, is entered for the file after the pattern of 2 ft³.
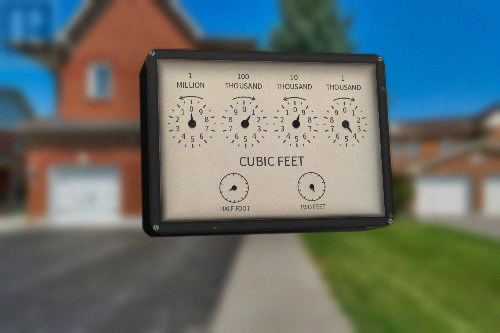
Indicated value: 9400 ft³
